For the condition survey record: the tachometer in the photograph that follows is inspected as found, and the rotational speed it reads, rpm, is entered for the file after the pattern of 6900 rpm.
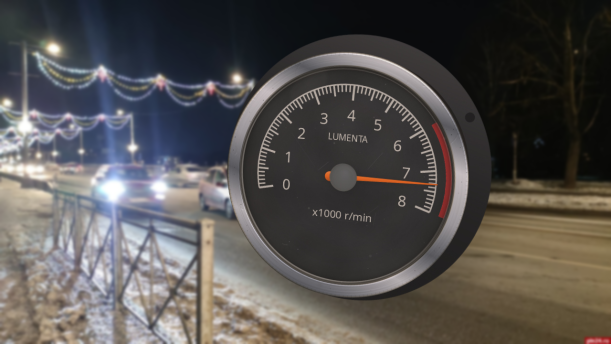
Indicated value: 7300 rpm
